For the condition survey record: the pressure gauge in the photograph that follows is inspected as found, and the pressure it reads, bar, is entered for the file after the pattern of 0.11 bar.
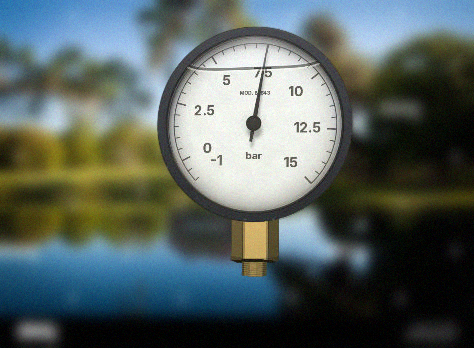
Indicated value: 7.5 bar
